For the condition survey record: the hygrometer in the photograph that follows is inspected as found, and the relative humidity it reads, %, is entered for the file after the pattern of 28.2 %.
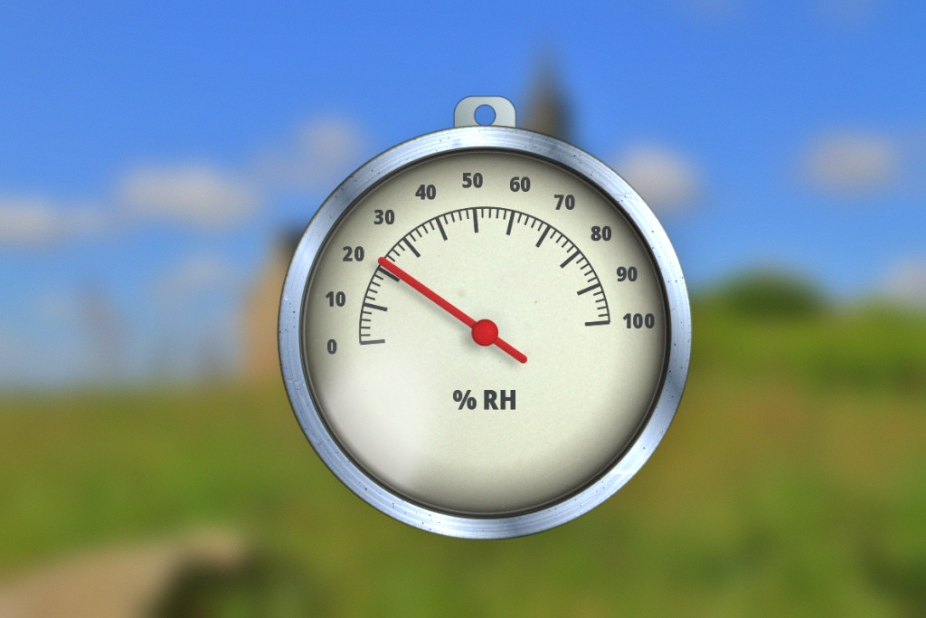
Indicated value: 22 %
